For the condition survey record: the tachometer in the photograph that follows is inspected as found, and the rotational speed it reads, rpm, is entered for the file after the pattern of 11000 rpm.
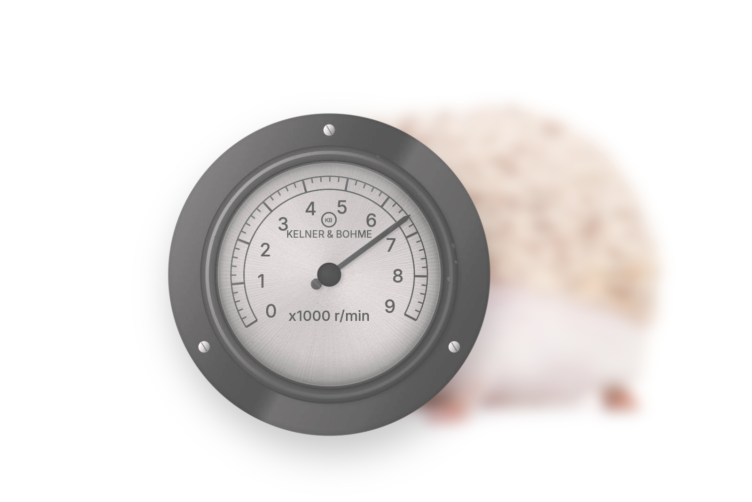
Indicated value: 6600 rpm
